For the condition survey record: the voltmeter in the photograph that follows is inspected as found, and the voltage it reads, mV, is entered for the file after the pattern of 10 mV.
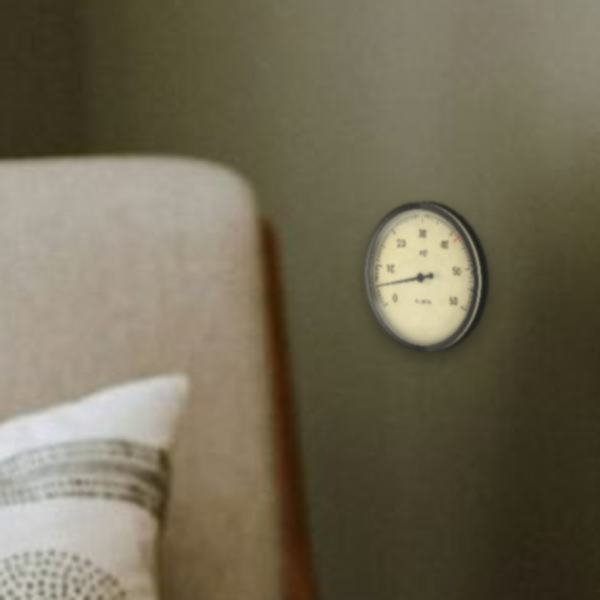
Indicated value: 5 mV
